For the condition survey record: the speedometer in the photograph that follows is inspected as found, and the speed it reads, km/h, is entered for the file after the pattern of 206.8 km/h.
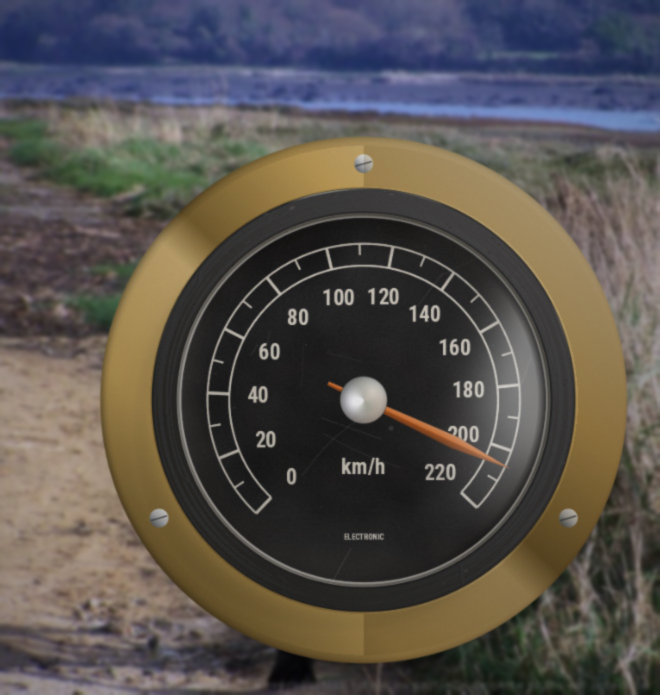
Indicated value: 205 km/h
